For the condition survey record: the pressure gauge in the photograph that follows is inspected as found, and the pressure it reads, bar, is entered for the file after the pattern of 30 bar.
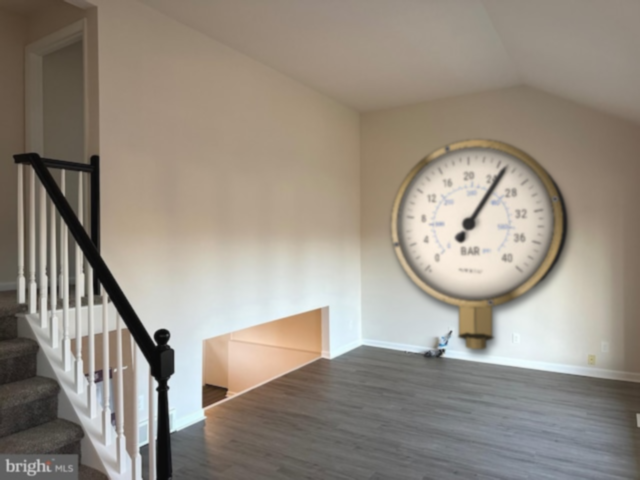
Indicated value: 25 bar
